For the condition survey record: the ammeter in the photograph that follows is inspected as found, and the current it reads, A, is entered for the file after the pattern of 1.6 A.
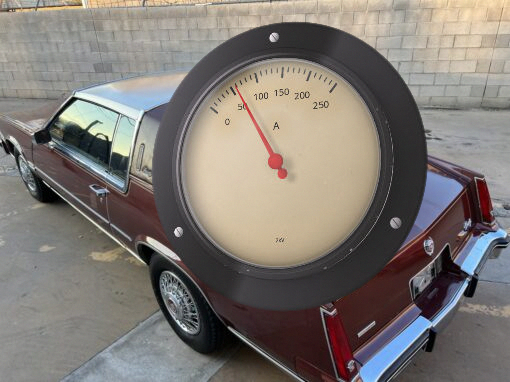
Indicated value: 60 A
